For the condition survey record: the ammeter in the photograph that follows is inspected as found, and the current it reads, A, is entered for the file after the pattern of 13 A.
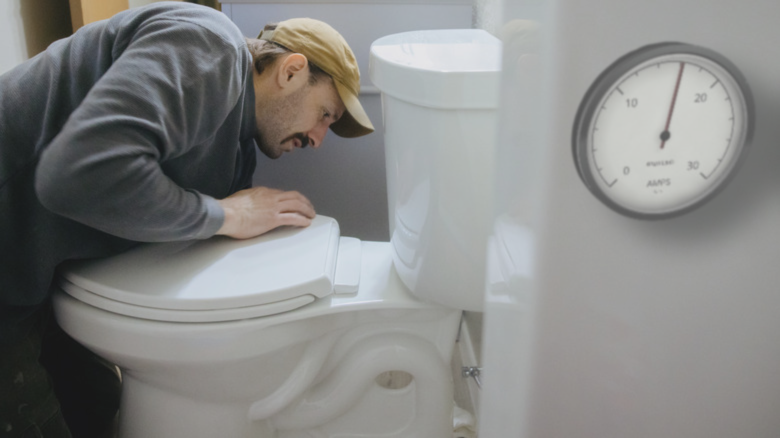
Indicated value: 16 A
